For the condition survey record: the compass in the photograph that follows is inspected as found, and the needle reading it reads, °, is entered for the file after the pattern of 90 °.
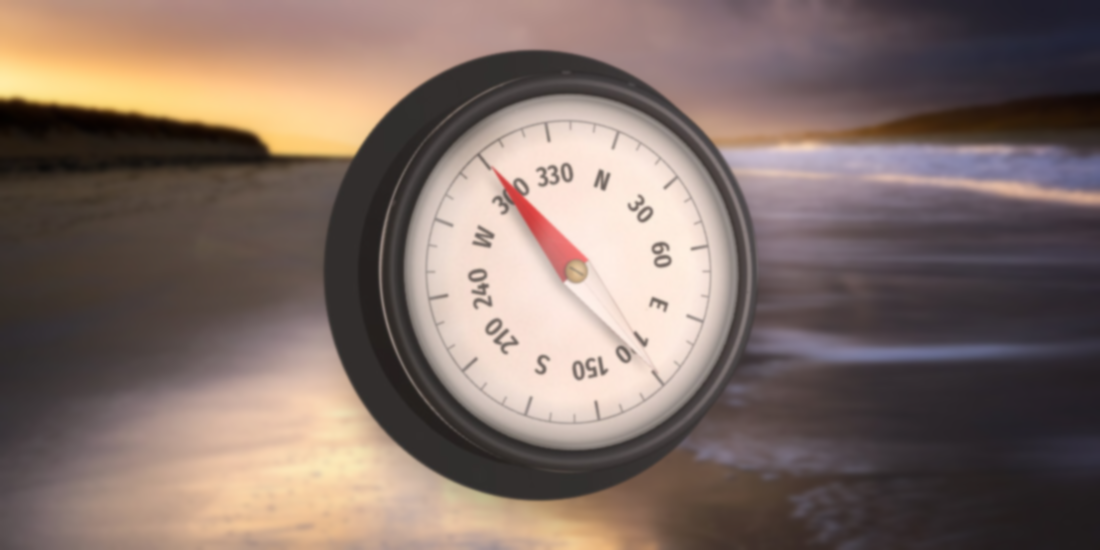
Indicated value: 300 °
